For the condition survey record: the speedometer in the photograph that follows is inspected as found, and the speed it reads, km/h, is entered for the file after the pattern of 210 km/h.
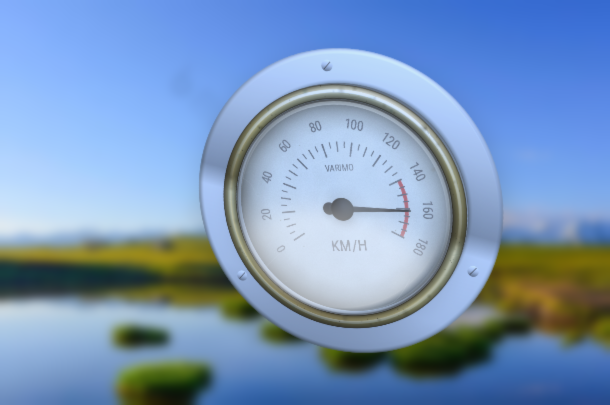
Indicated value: 160 km/h
